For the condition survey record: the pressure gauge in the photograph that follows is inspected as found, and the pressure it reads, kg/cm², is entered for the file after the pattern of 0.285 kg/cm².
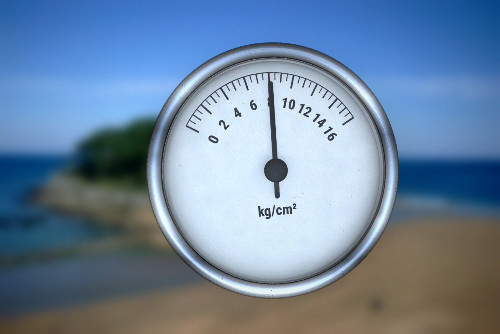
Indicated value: 8 kg/cm²
